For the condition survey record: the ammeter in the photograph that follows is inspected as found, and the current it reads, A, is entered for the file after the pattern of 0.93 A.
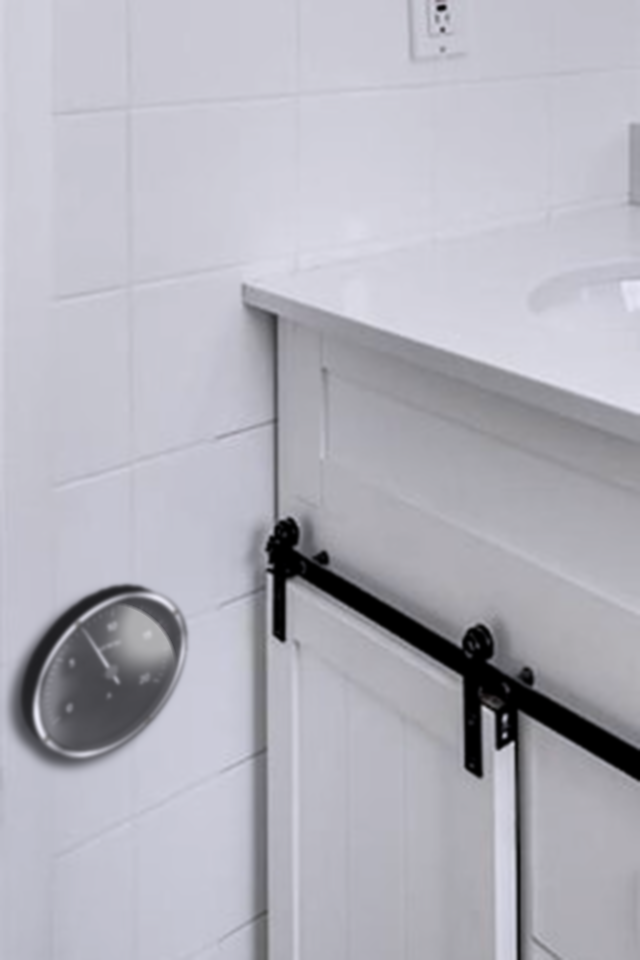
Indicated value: 7.5 A
